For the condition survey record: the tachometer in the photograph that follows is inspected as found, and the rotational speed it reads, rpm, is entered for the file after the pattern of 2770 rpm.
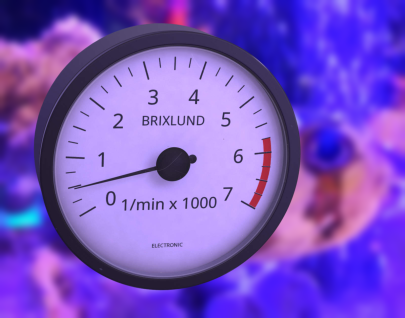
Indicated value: 500 rpm
